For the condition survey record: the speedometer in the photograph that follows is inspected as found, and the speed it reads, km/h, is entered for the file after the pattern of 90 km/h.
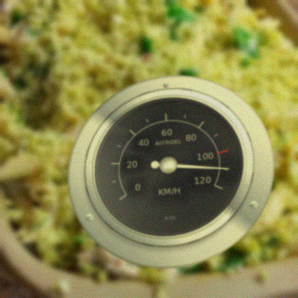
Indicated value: 110 km/h
